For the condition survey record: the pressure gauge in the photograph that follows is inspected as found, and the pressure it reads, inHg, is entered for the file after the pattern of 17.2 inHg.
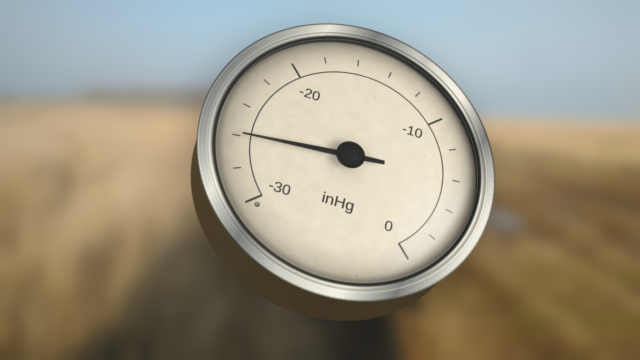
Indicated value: -26 inHg
